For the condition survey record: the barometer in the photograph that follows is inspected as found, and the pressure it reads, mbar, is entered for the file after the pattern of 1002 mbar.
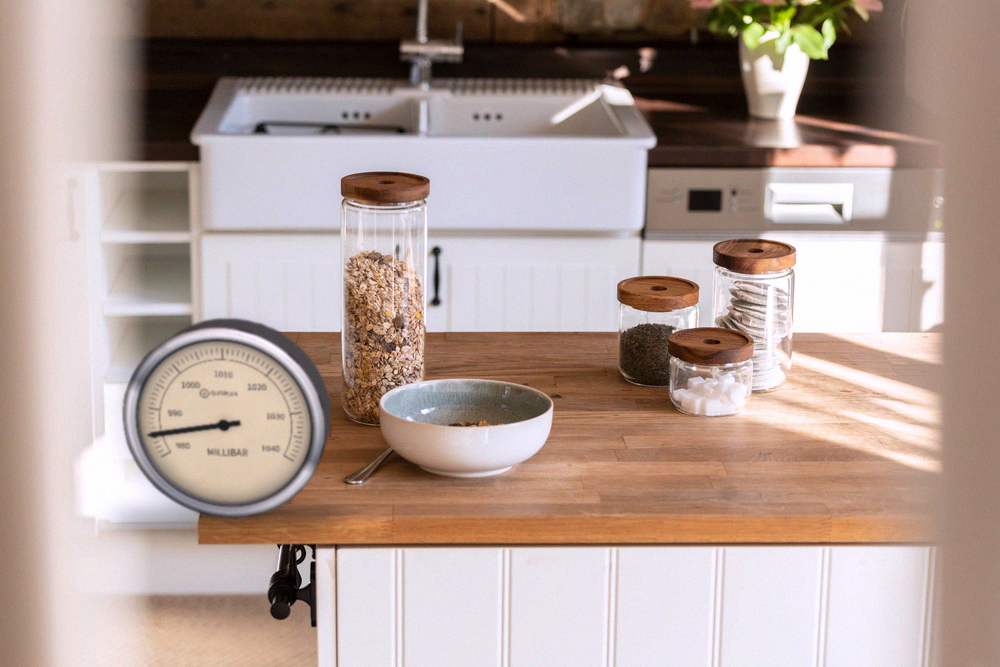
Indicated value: 985 mbar
